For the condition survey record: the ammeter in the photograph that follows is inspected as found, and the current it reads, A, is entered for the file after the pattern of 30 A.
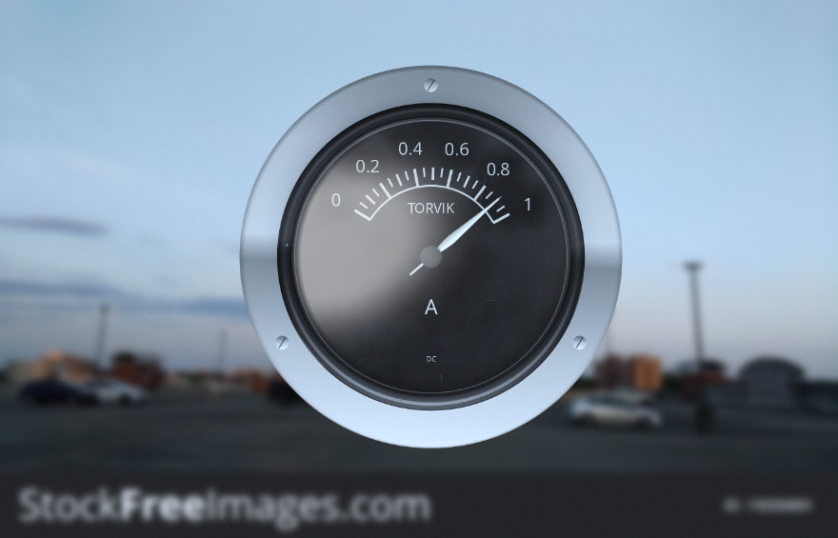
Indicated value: 0.9 A
